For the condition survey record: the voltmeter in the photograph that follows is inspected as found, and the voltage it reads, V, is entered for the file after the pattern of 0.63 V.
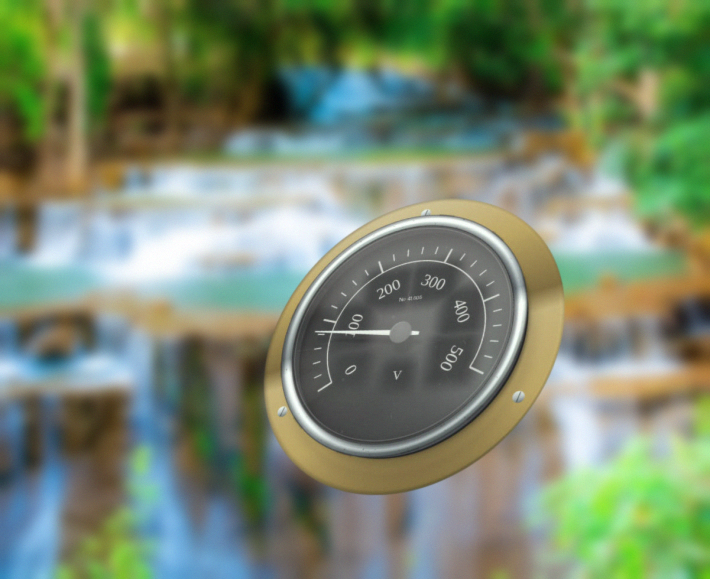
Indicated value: 80 V
